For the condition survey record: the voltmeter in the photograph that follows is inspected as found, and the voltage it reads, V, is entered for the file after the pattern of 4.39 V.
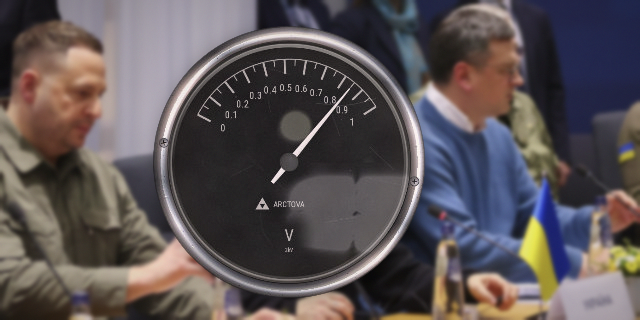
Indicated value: 0.85 V
